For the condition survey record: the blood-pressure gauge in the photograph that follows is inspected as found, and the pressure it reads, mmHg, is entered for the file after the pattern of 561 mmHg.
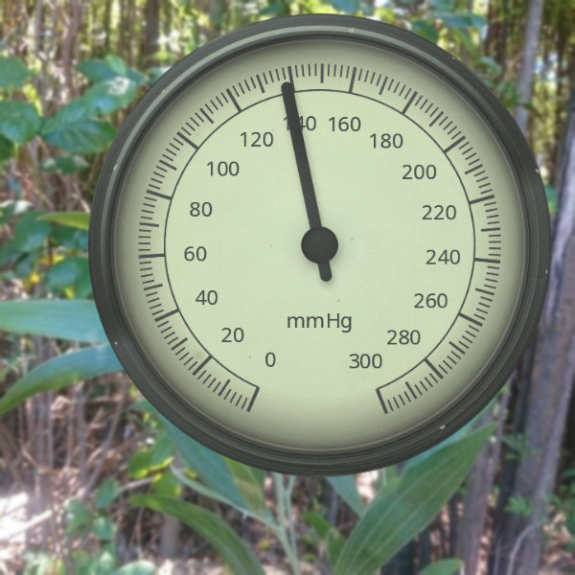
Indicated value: 138 mmHg
